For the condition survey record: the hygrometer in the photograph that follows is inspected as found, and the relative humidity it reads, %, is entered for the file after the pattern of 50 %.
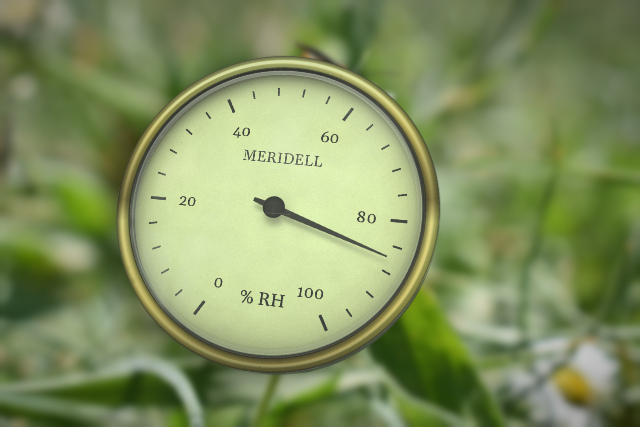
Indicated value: 86 %
